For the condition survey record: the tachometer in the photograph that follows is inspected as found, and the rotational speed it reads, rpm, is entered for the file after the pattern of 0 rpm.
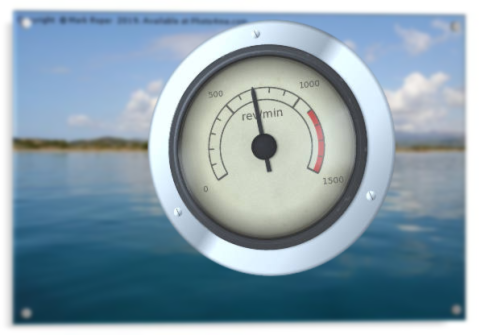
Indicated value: 700 rpm
